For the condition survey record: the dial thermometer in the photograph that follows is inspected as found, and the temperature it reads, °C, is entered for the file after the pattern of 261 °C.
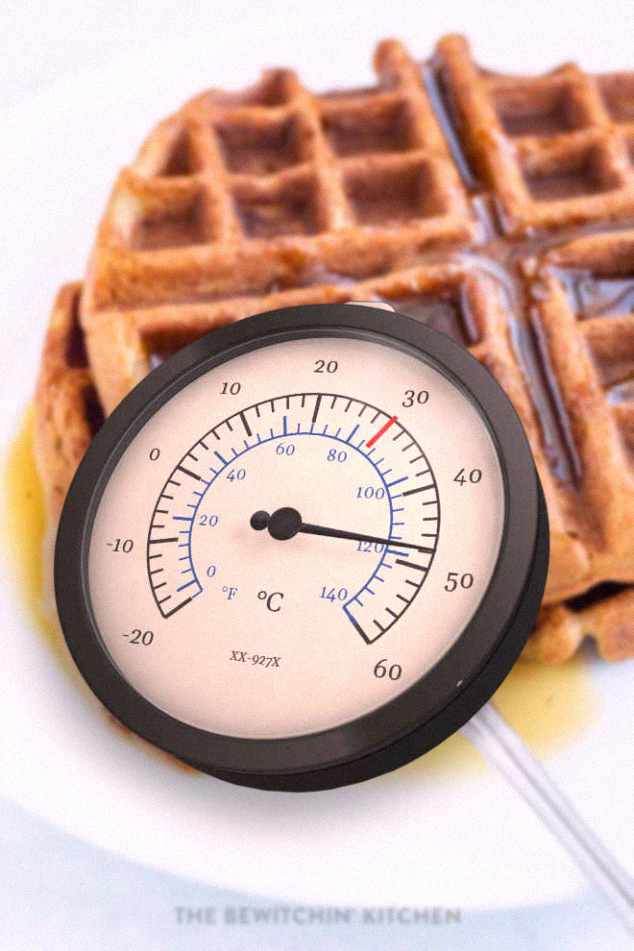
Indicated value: 48 °C
